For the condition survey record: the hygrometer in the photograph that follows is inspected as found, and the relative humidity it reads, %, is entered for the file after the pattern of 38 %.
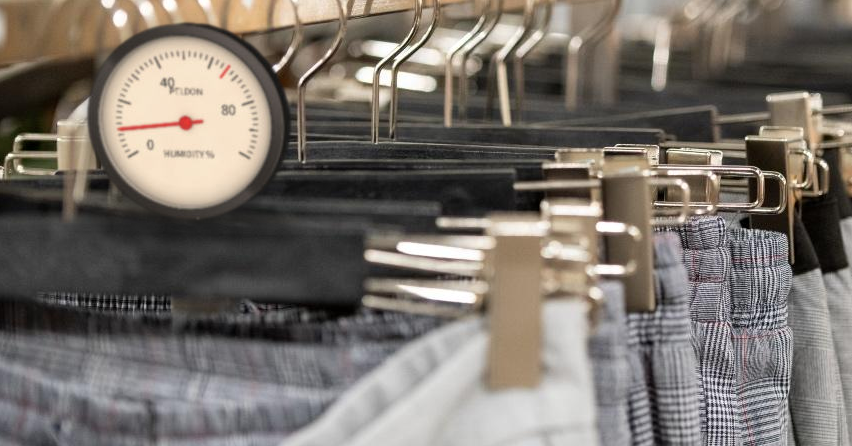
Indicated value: 10 %
